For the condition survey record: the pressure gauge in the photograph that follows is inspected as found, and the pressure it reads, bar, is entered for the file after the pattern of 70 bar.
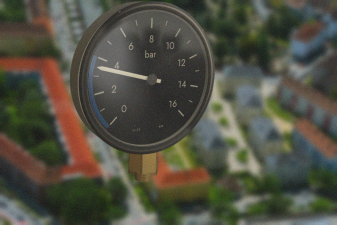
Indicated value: 3.5 bar
